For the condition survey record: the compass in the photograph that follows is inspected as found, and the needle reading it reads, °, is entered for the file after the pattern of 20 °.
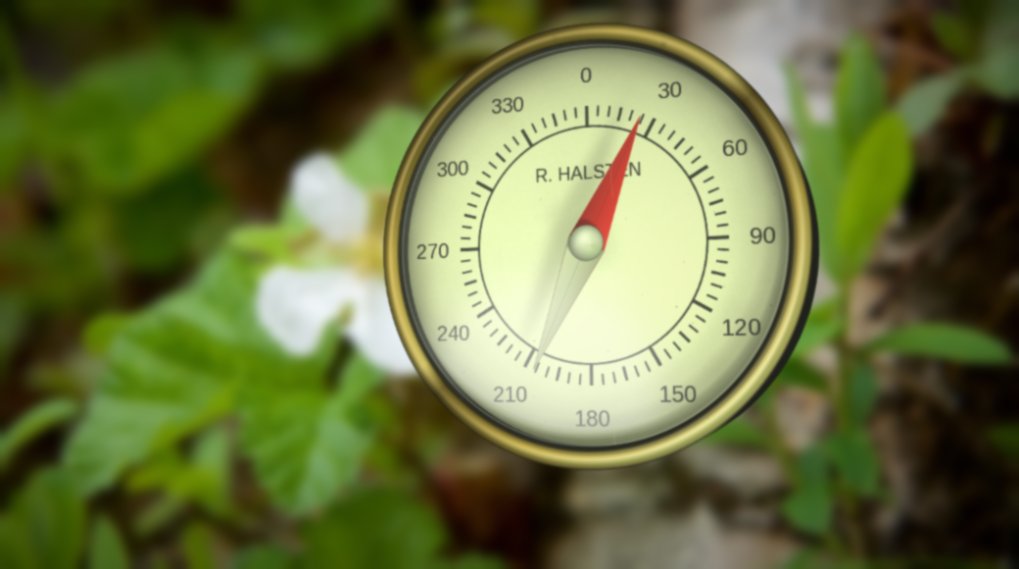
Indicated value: 25 °
